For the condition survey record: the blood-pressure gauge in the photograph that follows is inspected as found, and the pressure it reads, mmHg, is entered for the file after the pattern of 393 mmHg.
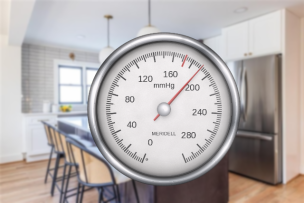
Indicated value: 190 mmHg
